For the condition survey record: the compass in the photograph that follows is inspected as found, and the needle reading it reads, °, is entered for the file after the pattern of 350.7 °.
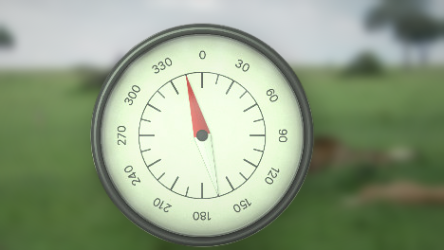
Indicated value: 345 °
